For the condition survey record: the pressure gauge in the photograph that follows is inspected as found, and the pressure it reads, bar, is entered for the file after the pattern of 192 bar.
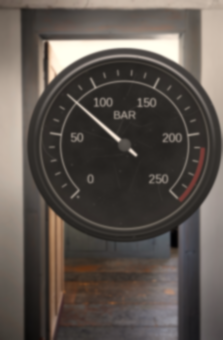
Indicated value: 80 bar
